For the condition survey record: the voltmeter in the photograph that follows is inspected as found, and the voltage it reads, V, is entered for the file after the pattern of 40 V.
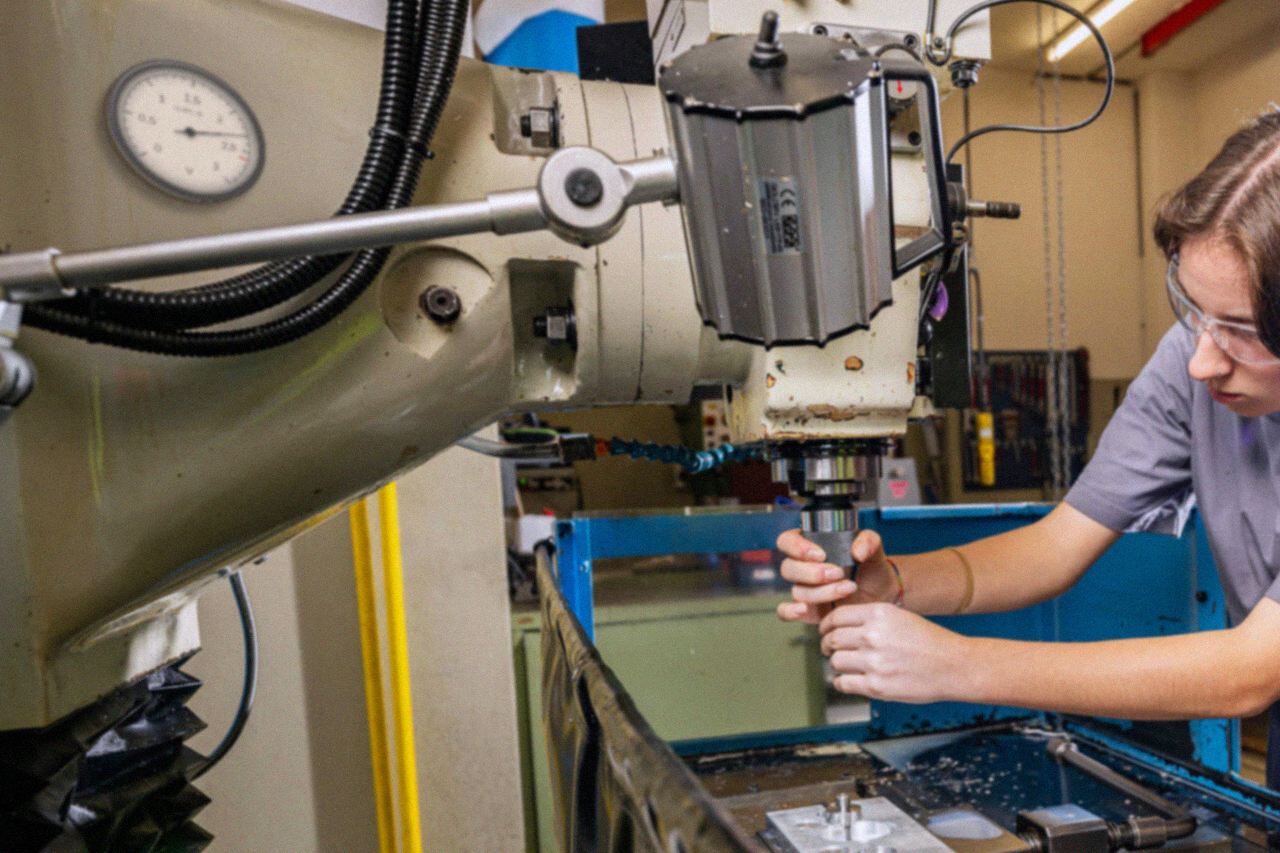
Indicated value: 2.3 V
